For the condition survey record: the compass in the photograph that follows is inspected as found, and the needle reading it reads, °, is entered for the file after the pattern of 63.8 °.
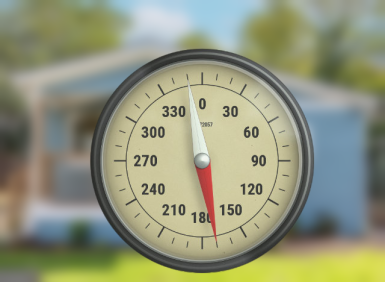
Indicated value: 170 °
